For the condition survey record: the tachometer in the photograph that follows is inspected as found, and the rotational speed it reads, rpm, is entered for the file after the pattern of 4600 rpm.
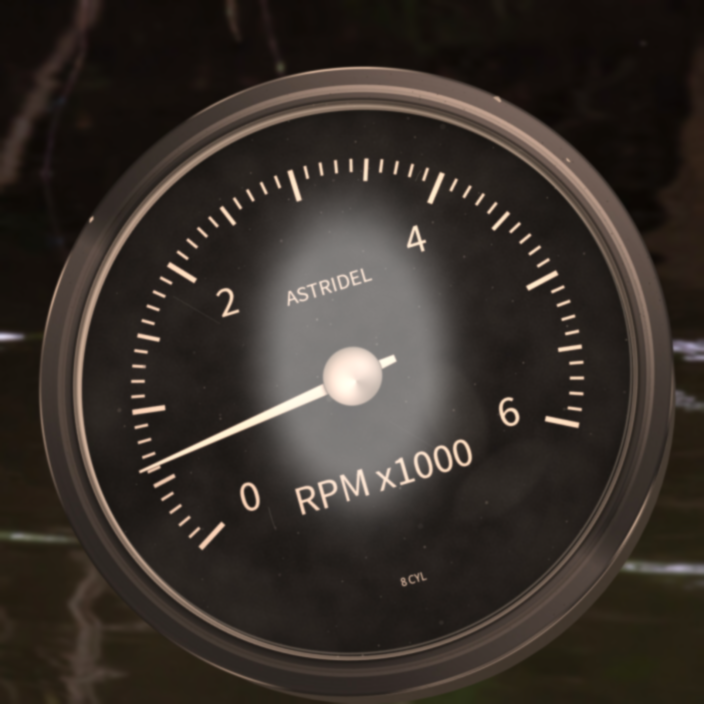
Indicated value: 600 rpm
